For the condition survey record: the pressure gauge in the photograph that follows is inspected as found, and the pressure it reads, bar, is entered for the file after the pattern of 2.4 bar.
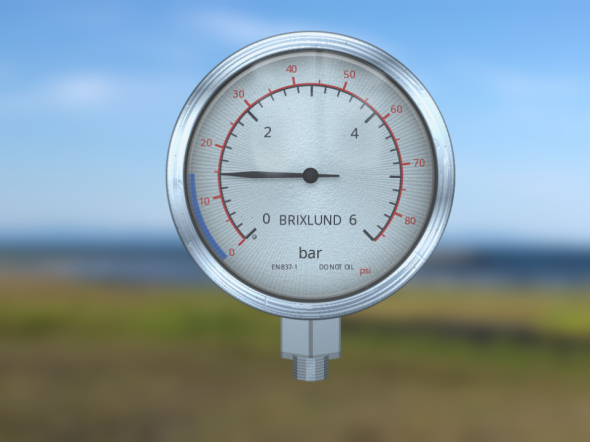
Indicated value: 1 bar
